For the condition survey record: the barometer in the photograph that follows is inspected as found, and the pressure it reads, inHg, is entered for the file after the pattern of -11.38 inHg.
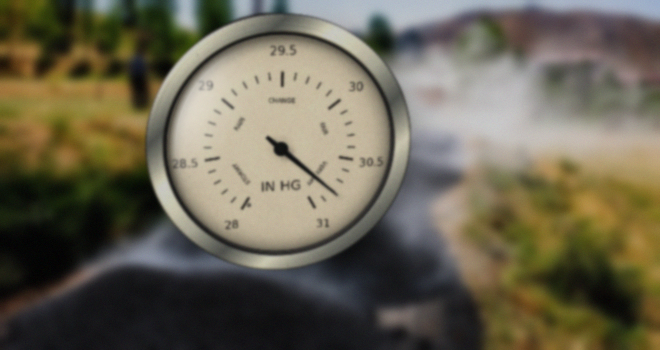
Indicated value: 30.8 inHg
